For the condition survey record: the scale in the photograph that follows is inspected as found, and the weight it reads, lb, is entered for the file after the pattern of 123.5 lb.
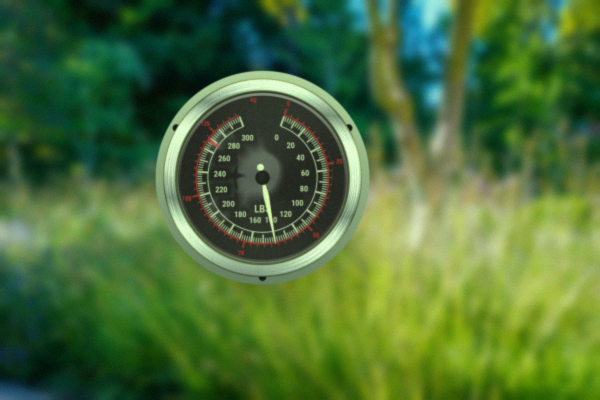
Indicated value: 140 lb
